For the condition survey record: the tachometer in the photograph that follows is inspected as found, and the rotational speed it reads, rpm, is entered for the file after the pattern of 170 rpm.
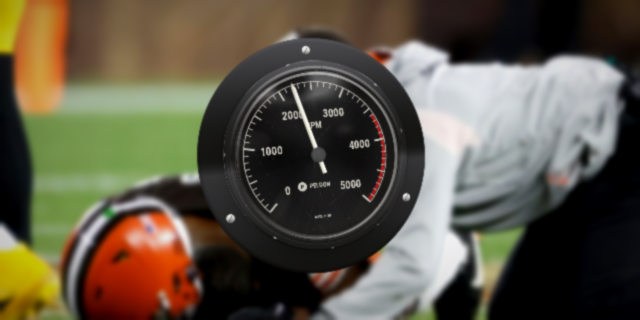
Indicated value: 2200 rpm
